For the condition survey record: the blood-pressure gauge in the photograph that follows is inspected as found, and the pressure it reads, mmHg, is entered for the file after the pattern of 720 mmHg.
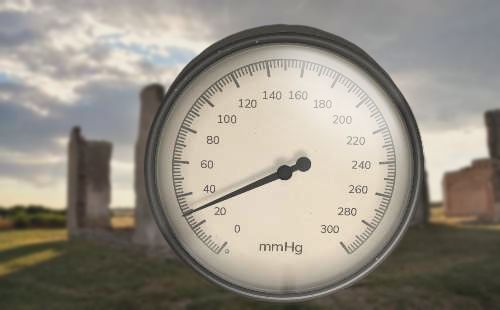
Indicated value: 30 mmHg
